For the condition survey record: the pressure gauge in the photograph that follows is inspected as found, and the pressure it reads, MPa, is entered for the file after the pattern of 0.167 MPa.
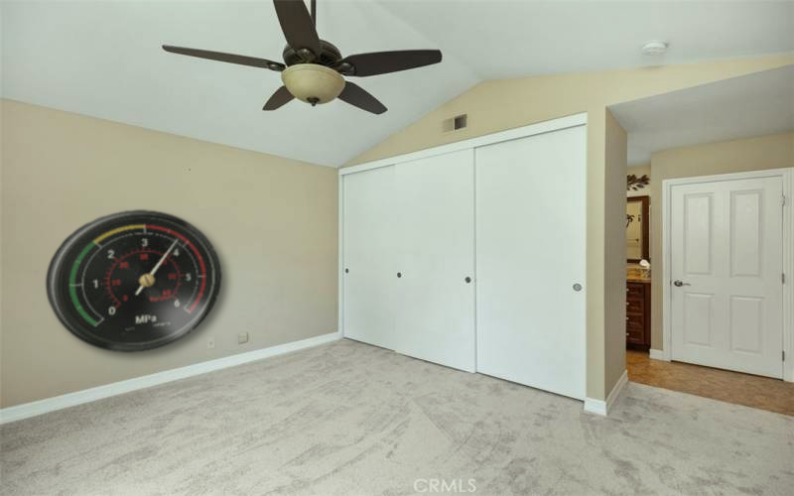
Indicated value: 3.75 MPa
